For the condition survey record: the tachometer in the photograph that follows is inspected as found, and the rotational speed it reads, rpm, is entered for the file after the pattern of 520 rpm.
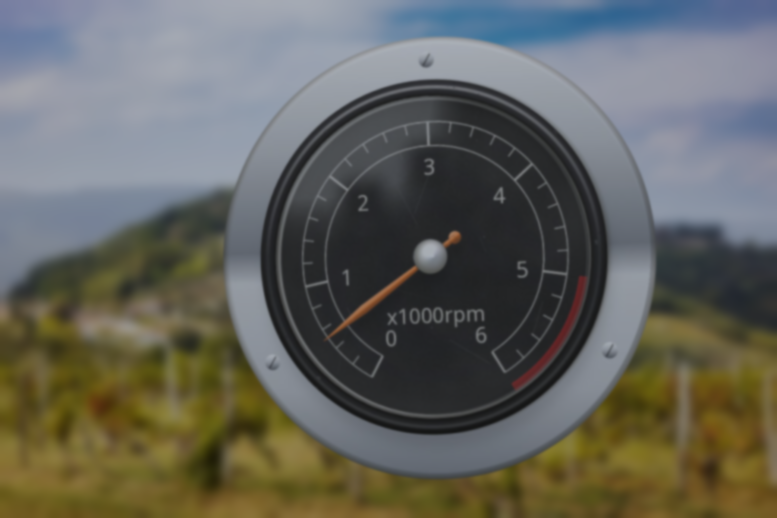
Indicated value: 500 rpm
